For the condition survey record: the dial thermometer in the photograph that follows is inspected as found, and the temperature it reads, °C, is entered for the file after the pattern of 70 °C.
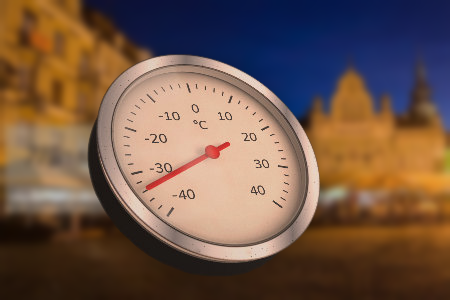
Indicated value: -34 °C
